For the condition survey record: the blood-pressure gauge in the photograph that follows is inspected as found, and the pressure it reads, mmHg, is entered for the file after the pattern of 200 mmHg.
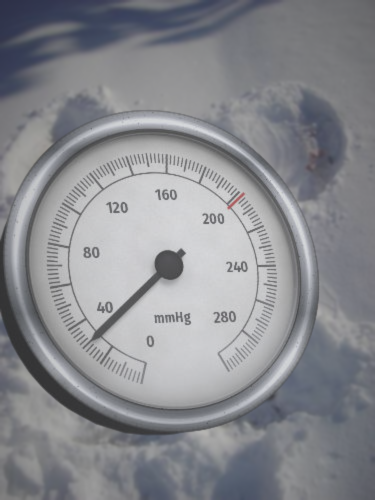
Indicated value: 30 mmHg
